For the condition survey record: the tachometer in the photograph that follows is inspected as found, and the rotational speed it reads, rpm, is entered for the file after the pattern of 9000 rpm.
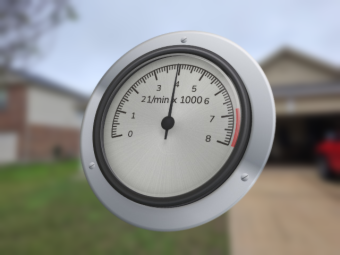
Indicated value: 4000 rpm
